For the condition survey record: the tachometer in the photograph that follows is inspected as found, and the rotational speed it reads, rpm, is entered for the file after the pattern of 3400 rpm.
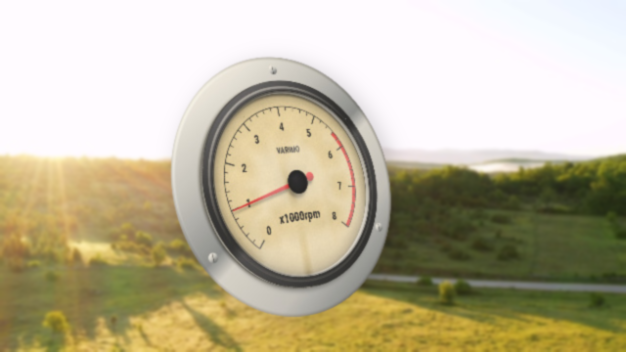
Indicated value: 1000 rpm
